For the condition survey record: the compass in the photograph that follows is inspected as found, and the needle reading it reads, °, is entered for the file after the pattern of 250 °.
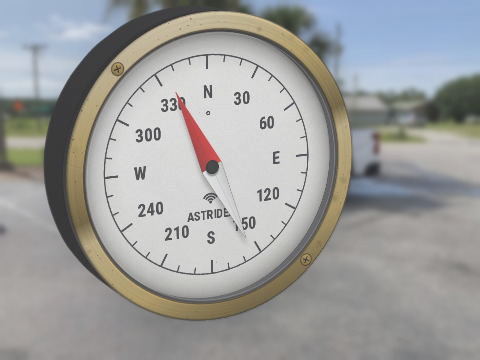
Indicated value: 335 °
